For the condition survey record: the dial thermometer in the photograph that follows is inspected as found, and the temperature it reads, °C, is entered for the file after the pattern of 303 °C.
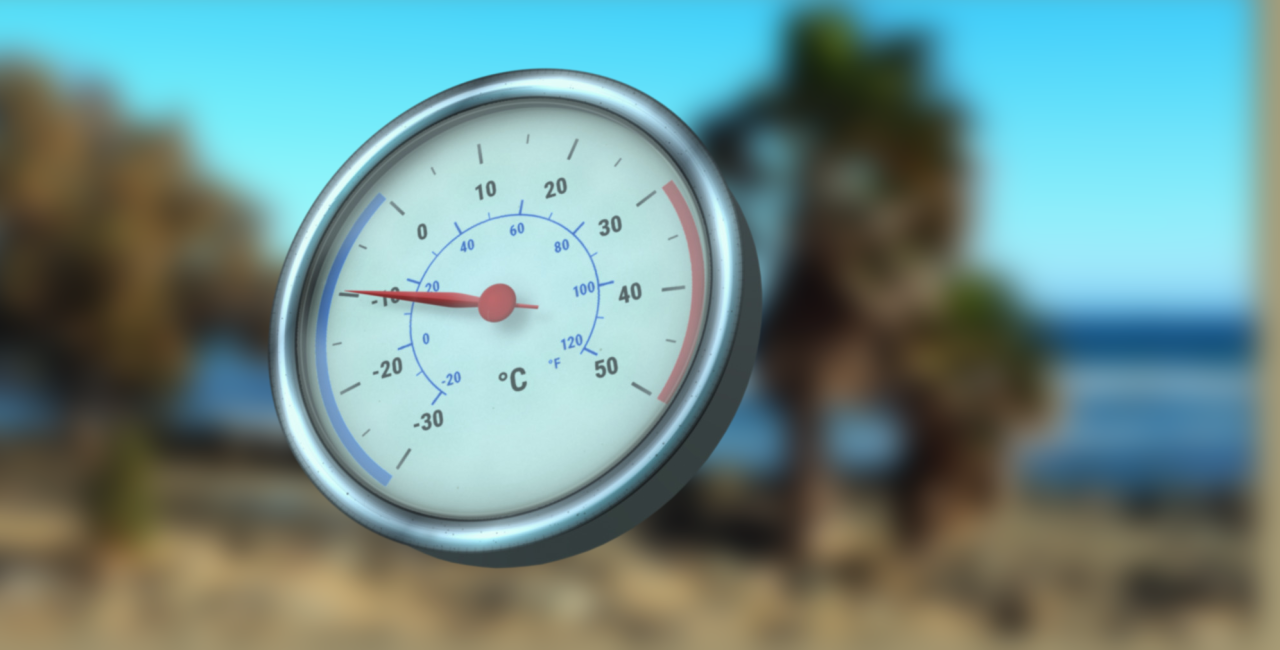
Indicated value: -10 °C
